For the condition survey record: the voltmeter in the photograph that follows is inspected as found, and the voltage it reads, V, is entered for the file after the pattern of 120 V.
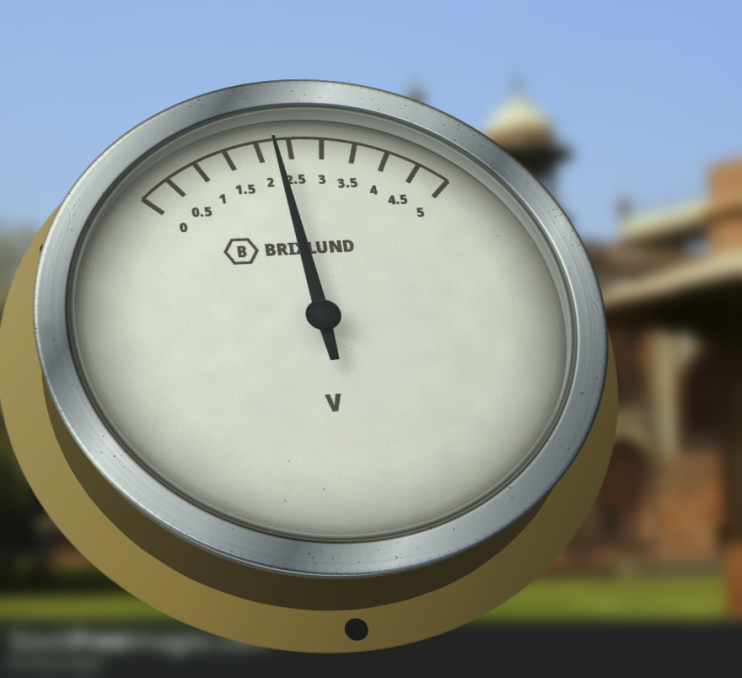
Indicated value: 2.25 V
